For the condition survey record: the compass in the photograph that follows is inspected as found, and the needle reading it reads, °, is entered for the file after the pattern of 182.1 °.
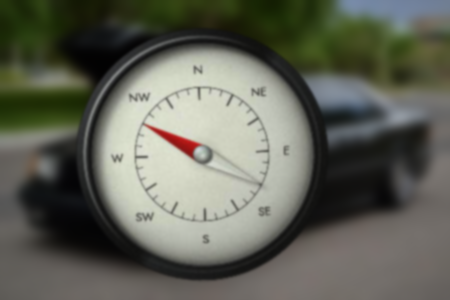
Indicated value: 300 °
